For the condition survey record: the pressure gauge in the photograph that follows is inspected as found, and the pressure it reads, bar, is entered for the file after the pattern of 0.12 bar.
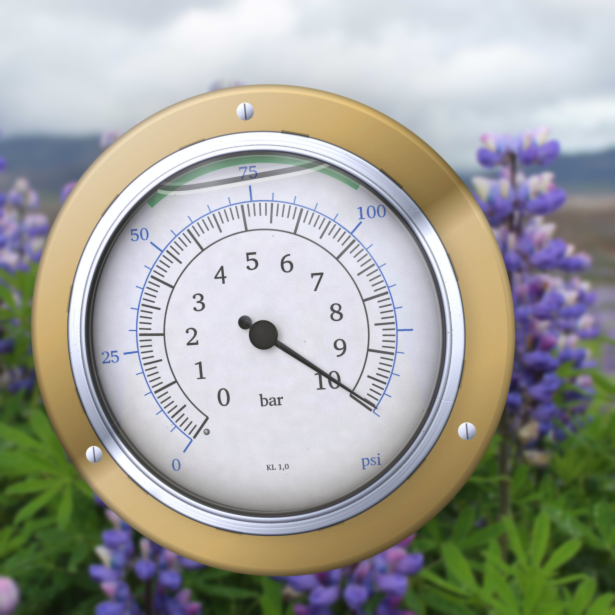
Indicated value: 9.9 bar
